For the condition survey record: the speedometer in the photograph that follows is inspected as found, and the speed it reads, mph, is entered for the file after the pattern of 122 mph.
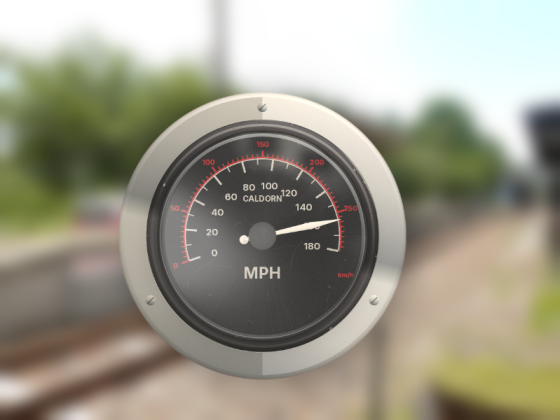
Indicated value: 160 mph
